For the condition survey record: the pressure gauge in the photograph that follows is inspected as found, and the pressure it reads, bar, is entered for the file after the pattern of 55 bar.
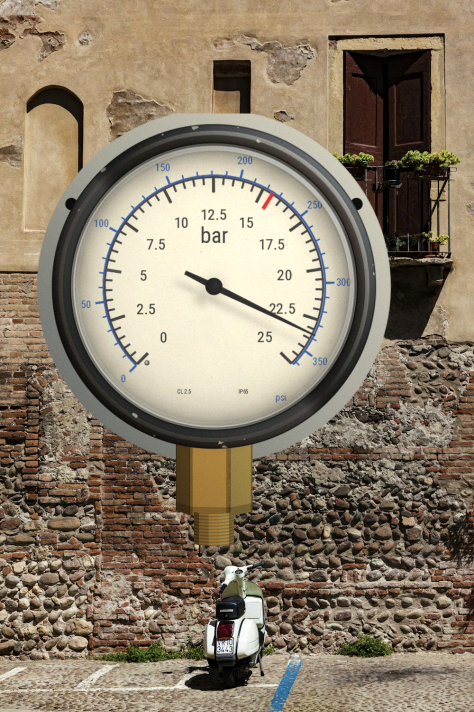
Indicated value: 23.25 bar
